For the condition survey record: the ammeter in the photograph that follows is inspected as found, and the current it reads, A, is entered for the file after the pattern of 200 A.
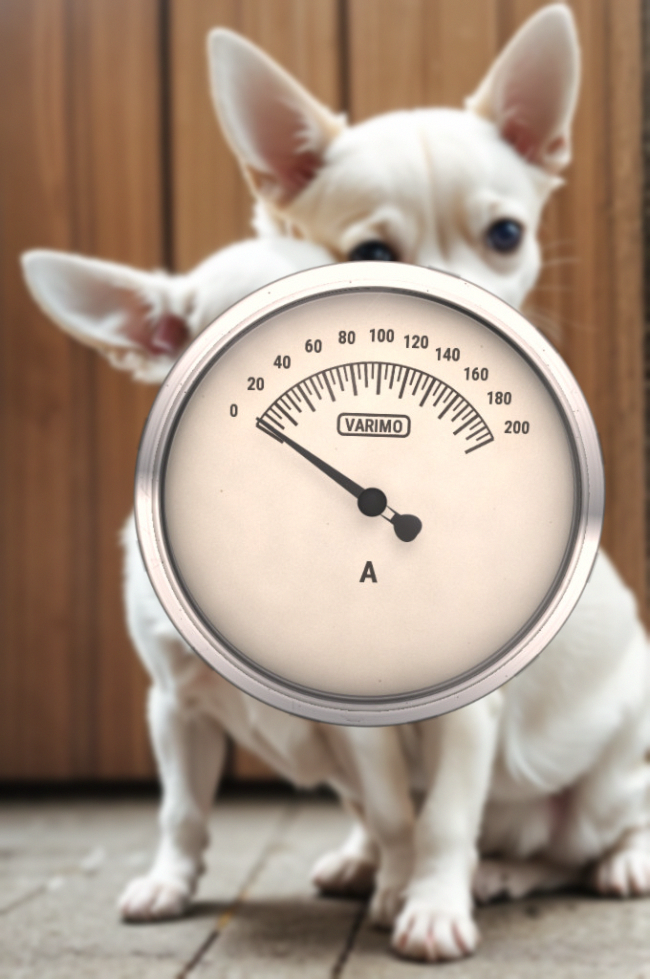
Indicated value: 5 A
